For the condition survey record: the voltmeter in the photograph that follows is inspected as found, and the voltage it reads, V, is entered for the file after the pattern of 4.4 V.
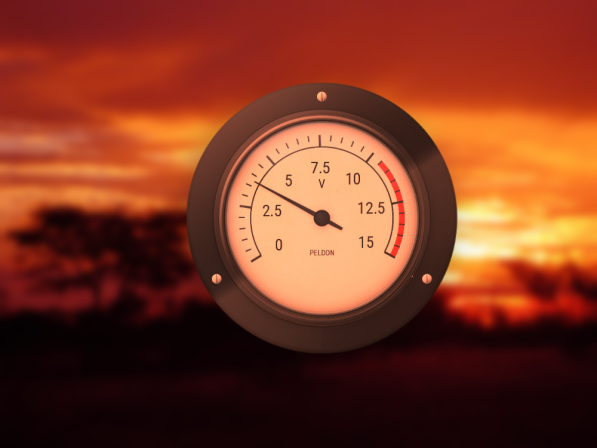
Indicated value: 3.75 V
